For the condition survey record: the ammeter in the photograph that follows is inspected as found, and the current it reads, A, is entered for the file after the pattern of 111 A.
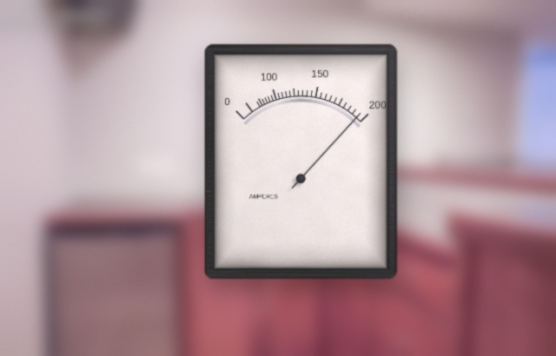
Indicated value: 195 A
